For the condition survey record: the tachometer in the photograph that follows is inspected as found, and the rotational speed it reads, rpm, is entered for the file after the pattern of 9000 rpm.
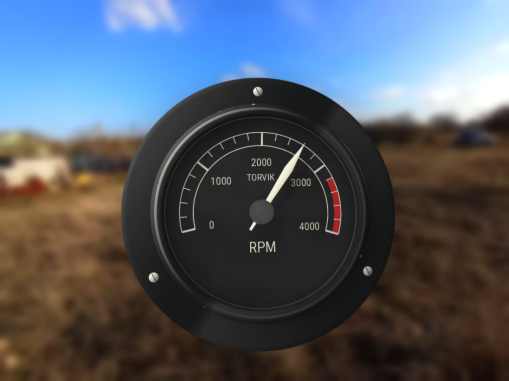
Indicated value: 2600 rpm
